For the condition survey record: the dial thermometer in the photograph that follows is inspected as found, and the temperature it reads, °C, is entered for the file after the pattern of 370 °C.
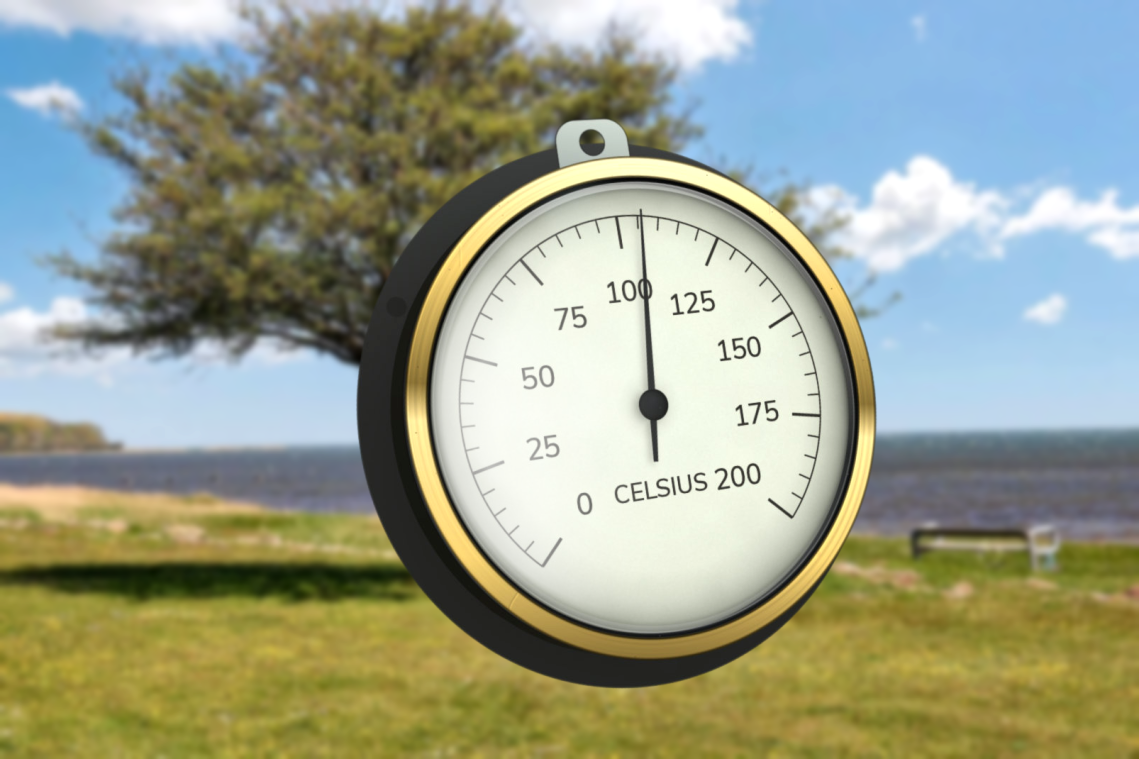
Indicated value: 105 °C
